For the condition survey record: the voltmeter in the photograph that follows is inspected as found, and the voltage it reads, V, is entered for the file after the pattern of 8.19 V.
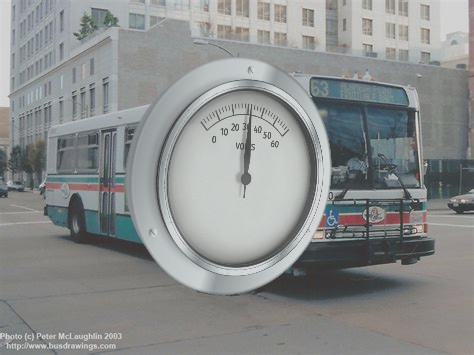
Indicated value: 30 V
